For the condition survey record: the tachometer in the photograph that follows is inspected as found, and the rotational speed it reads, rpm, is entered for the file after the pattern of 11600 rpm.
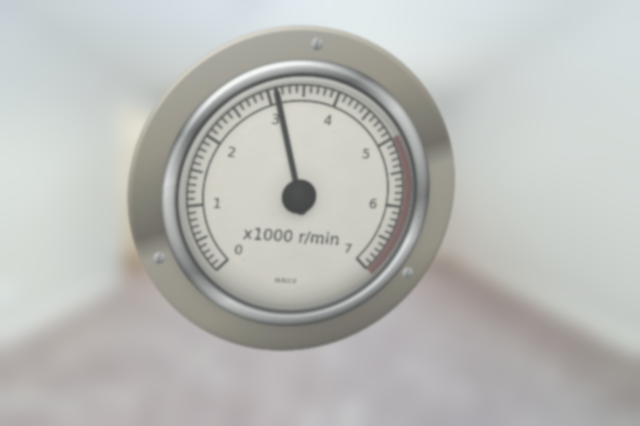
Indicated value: 3100 rpm
